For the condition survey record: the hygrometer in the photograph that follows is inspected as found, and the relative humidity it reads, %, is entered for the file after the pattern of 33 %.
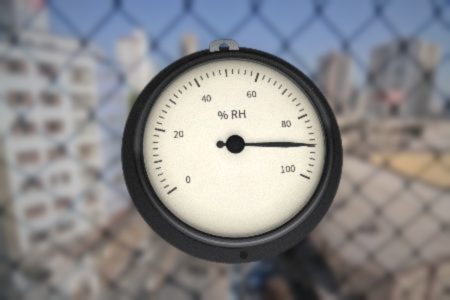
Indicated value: 90 %
